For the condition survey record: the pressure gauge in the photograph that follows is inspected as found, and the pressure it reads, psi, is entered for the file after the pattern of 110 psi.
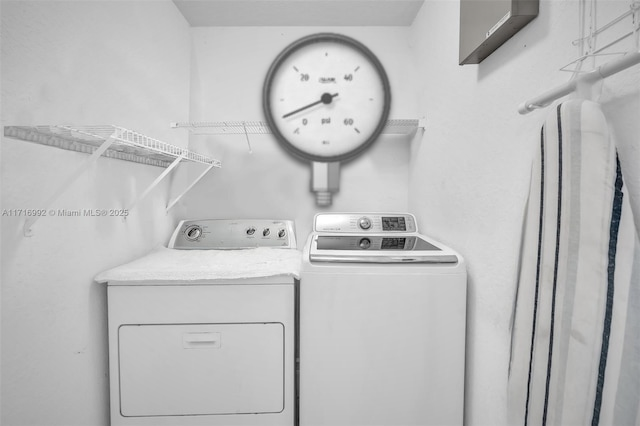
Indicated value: 5 psi
